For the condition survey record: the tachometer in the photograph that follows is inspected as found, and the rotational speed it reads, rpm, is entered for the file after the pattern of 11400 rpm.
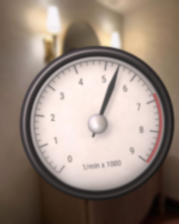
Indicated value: 5400 rpm
